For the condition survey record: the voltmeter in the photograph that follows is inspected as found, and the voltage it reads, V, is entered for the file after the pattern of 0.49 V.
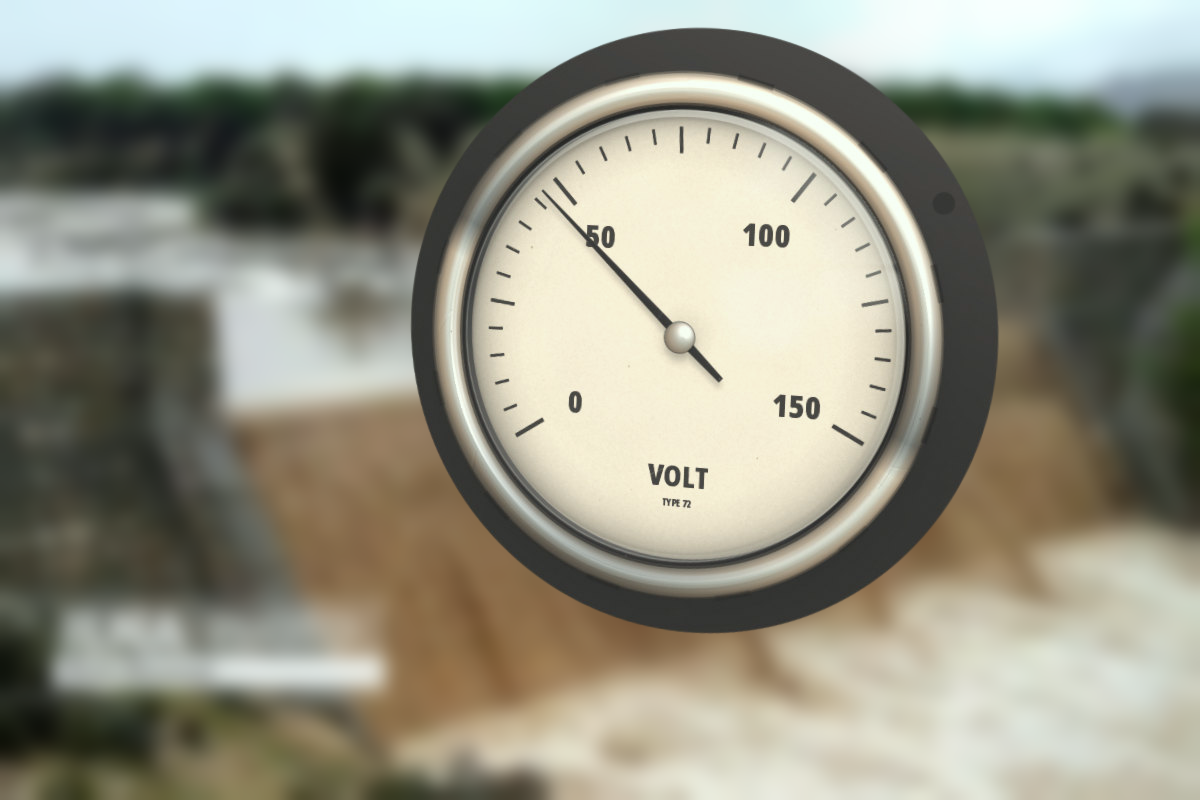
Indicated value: 47.5 V
